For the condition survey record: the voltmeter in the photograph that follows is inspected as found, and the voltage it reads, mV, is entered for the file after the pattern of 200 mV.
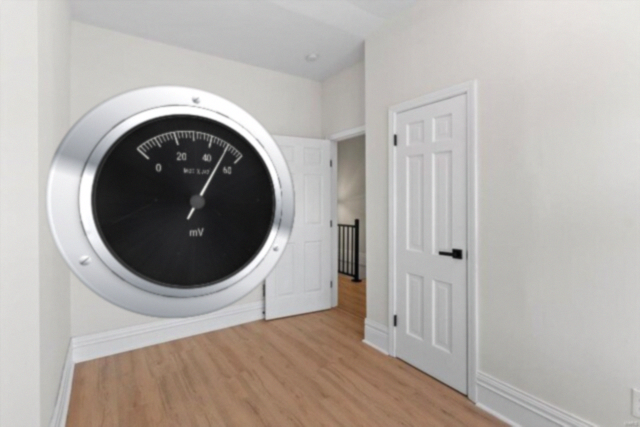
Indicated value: 50 mV
